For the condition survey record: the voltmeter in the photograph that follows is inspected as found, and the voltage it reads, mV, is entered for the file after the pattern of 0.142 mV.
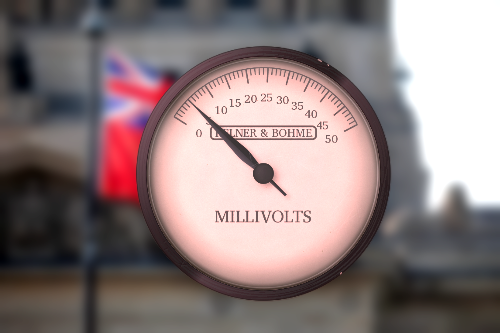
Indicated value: 5 mV
